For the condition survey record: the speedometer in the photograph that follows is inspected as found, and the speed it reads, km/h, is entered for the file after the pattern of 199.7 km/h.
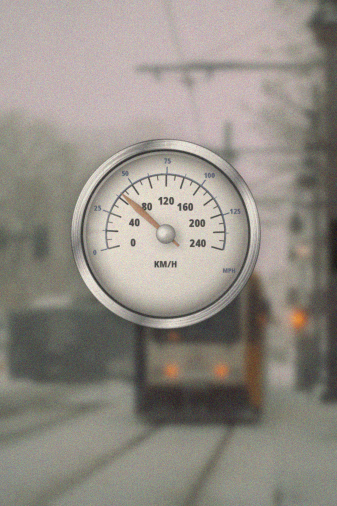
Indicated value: 65 km/h
